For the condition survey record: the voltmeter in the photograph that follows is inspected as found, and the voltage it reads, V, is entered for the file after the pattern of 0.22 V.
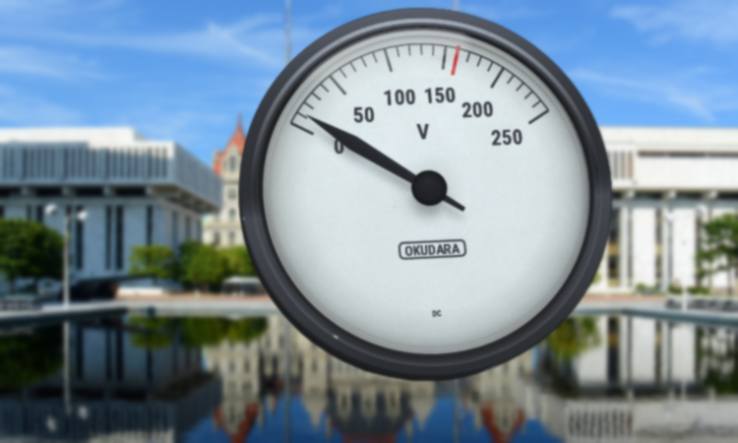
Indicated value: 10 V
